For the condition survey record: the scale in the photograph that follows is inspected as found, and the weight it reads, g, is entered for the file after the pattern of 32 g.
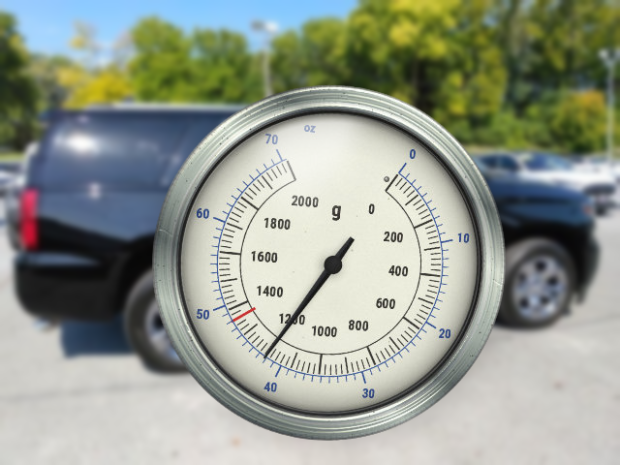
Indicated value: 1200 g
